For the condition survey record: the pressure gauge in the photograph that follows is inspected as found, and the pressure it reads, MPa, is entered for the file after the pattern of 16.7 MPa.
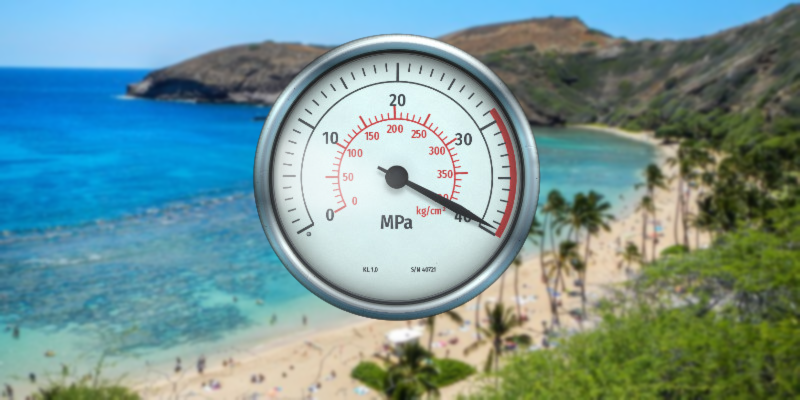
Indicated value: 39.5 MPa
